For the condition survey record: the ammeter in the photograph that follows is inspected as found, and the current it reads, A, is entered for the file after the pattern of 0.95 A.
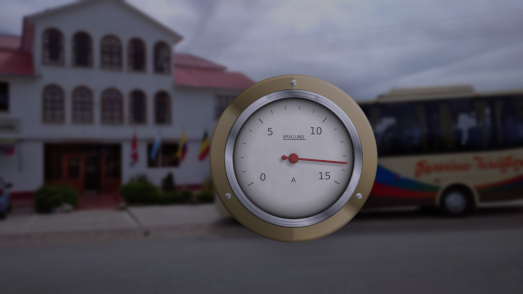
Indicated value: 13.5 A
